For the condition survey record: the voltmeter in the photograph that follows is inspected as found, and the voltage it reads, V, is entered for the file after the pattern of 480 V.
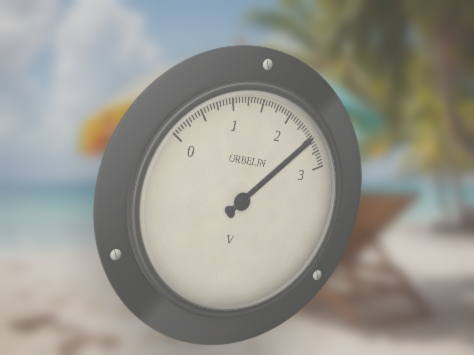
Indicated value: 2.5 V
